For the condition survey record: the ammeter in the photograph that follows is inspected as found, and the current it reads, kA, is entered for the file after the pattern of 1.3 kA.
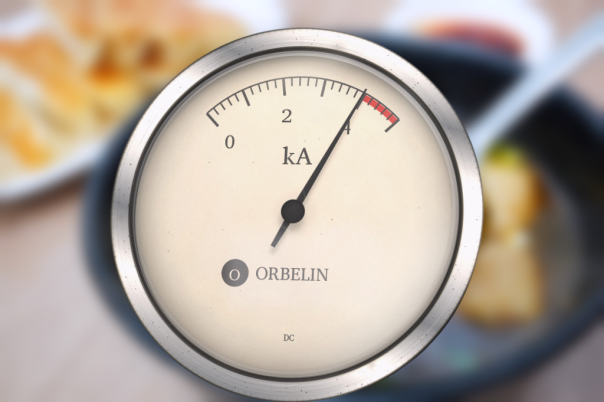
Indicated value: 4 kA
